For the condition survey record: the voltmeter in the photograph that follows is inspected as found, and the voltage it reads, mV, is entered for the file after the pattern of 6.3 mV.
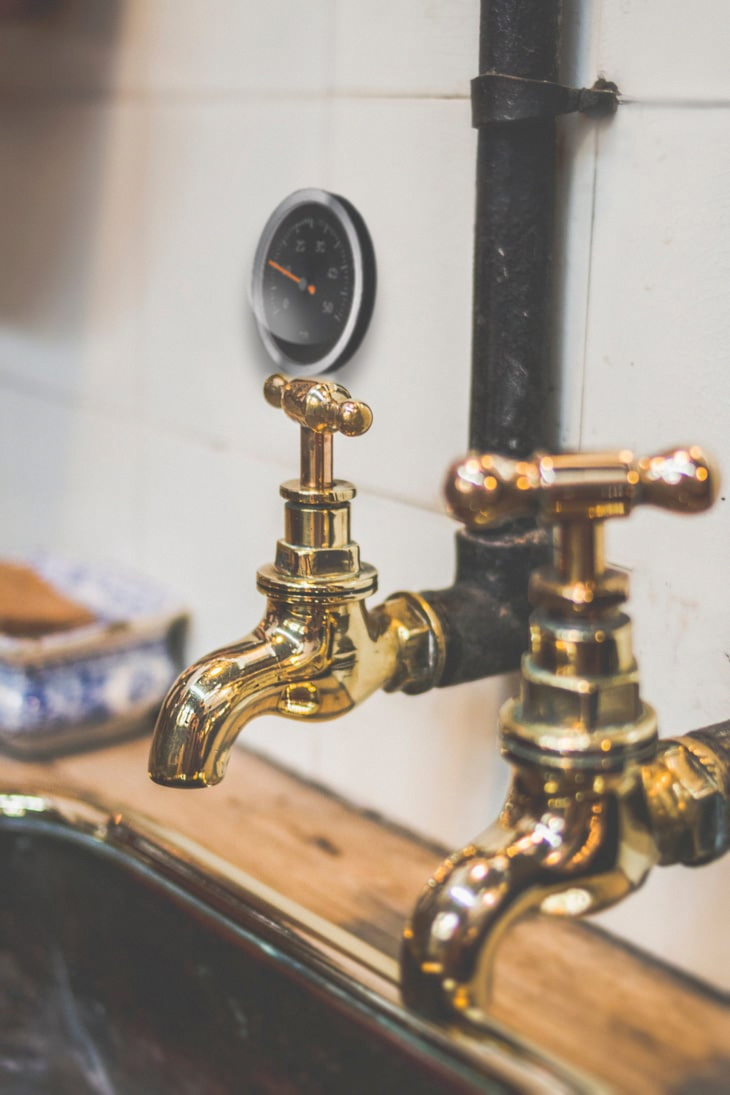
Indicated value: 10 mV
